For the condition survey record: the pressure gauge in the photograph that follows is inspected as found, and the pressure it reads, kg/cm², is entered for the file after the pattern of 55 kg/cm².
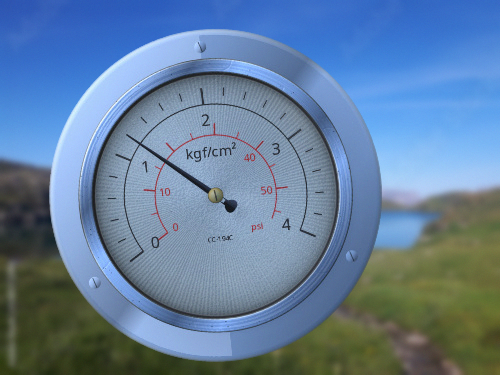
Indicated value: 1.2 kg/cm²
